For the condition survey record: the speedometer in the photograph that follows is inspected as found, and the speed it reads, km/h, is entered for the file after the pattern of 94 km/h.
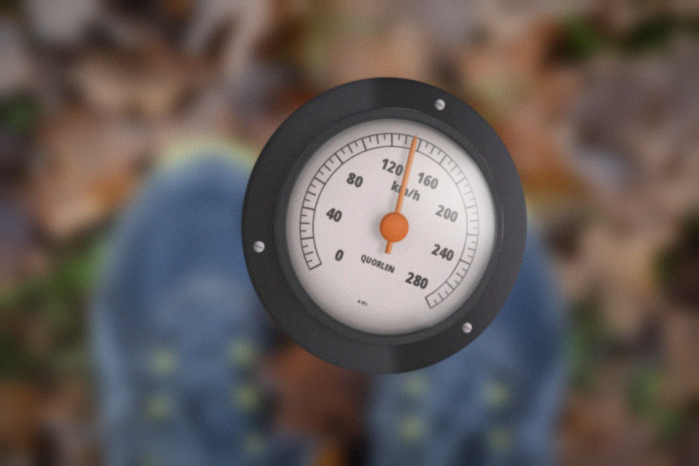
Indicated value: 135 km/h
